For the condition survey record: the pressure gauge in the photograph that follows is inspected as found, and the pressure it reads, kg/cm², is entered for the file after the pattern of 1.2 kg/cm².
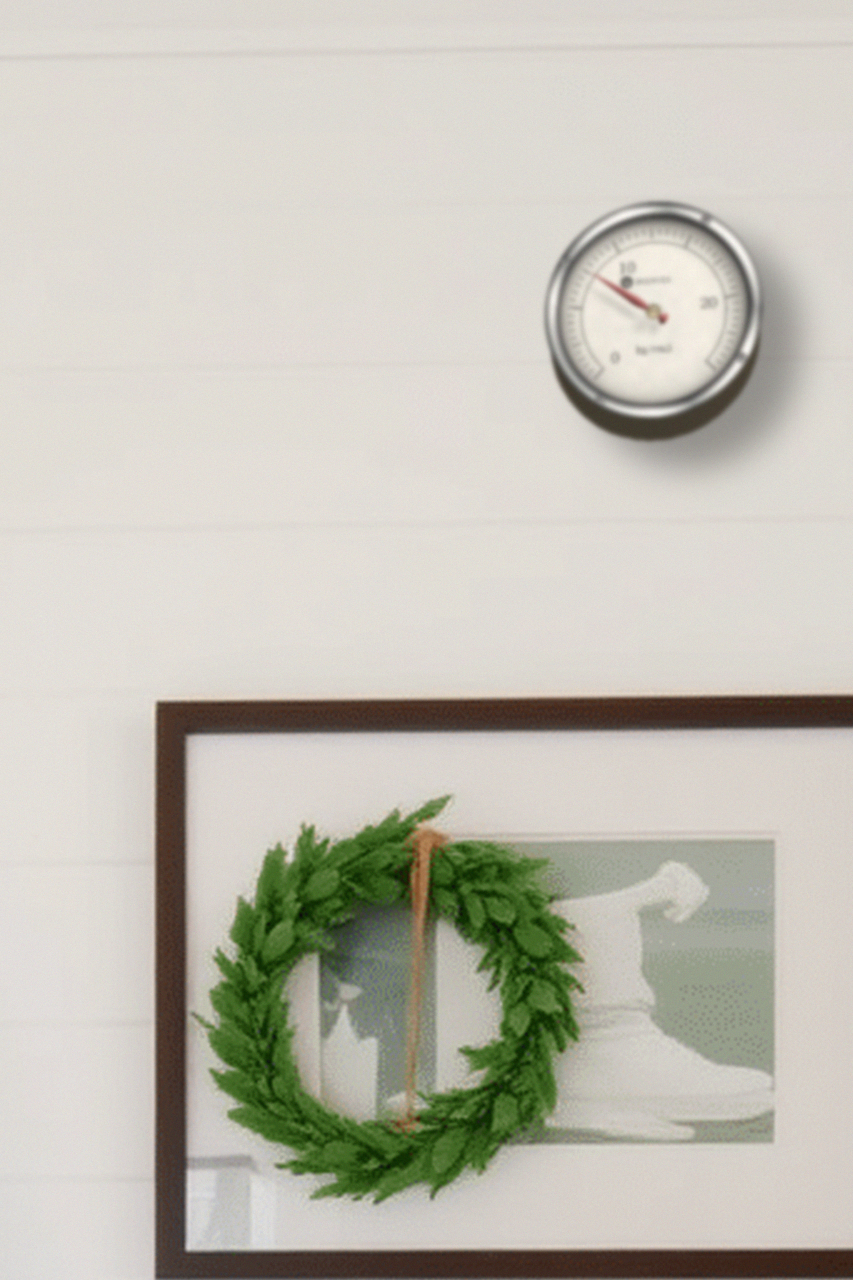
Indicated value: 7.5 kg/cm²
